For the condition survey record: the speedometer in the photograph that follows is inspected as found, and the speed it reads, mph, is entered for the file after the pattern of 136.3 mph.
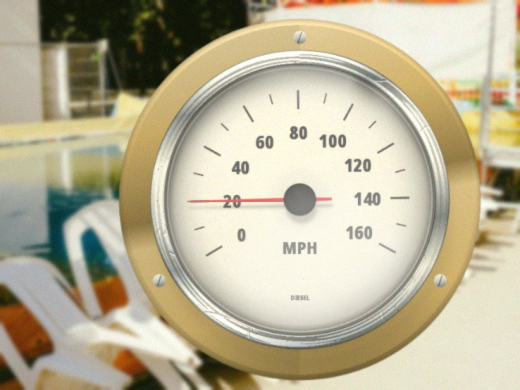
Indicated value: 20 mph
